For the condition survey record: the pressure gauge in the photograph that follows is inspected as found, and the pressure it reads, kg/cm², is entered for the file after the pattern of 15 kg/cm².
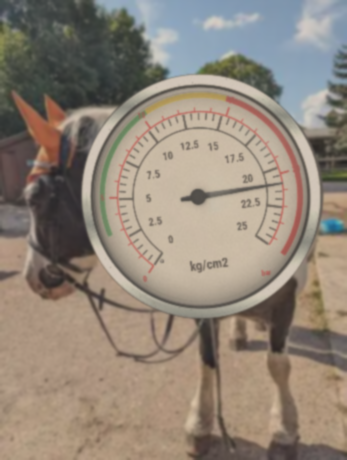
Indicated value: 21 kg/cm²
